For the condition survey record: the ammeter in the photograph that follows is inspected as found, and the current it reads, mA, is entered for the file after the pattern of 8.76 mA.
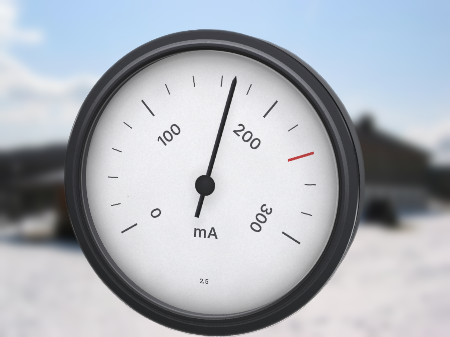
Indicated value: 170 mA
